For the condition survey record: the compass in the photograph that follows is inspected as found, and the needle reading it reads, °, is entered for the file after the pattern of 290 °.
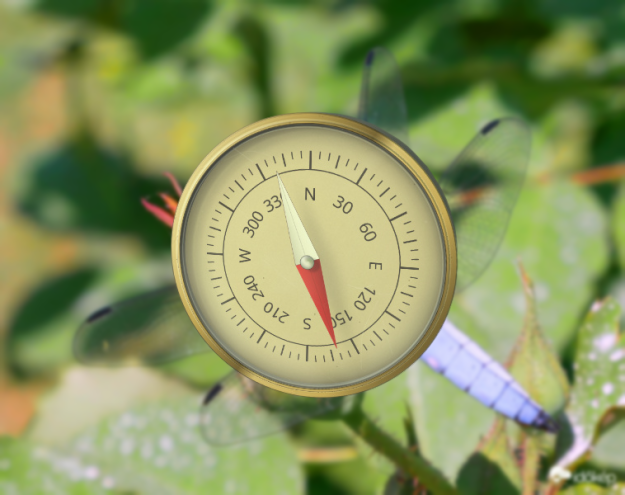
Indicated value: 160 °
